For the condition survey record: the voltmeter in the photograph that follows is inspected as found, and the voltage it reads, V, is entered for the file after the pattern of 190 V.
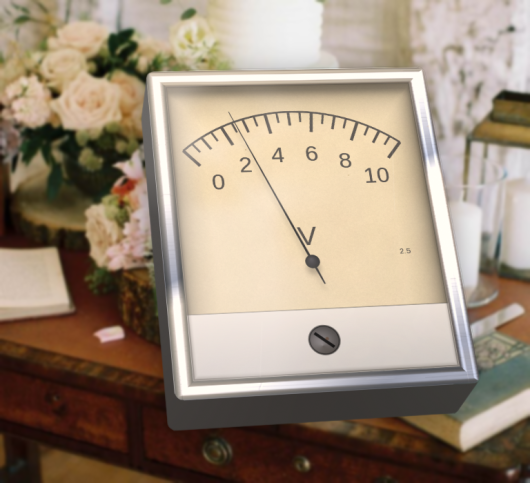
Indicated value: 2.5 V
